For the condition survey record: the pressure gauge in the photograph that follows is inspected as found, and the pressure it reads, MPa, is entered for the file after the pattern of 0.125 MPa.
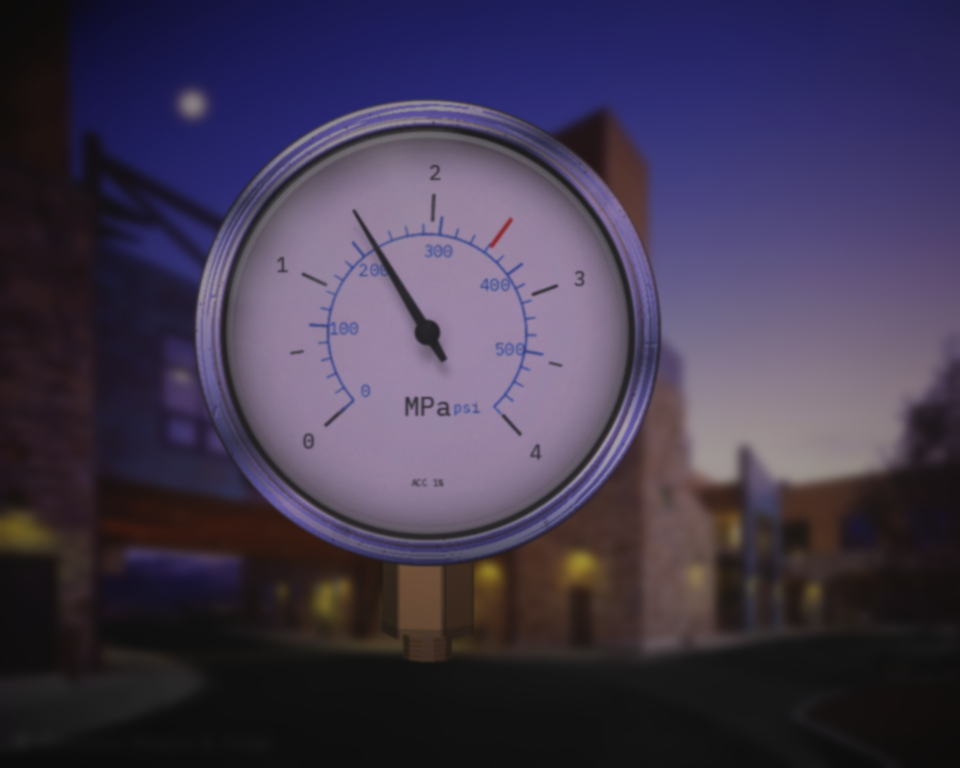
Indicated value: 1.5 MPa
